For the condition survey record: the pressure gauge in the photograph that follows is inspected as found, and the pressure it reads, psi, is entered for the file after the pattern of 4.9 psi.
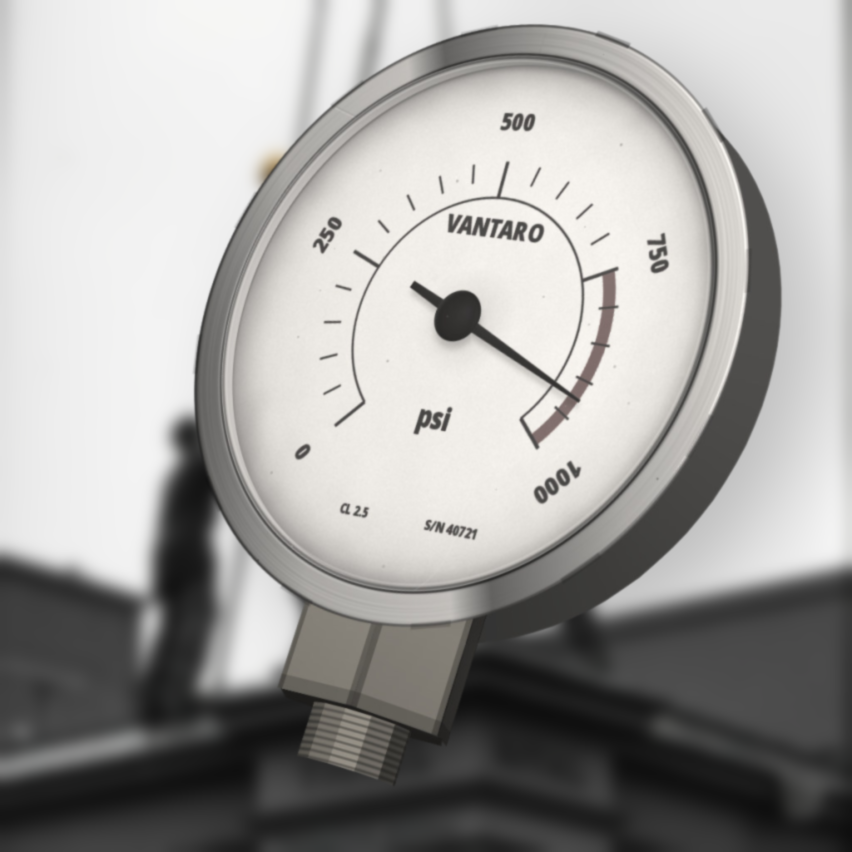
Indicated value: 925 psi
